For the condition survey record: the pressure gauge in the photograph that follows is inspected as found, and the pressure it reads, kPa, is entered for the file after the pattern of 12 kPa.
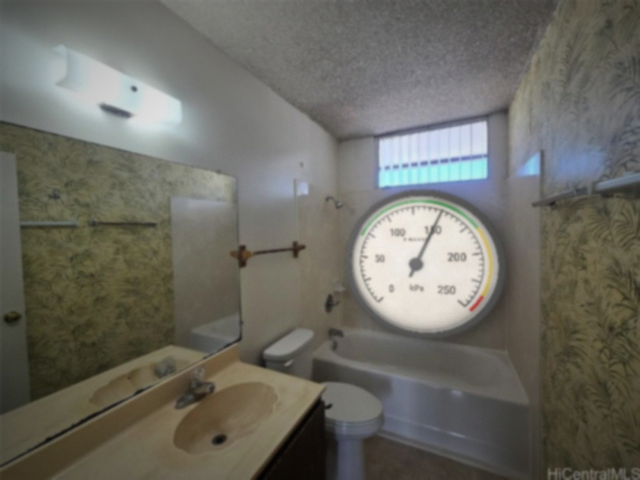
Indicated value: 150 kPa
